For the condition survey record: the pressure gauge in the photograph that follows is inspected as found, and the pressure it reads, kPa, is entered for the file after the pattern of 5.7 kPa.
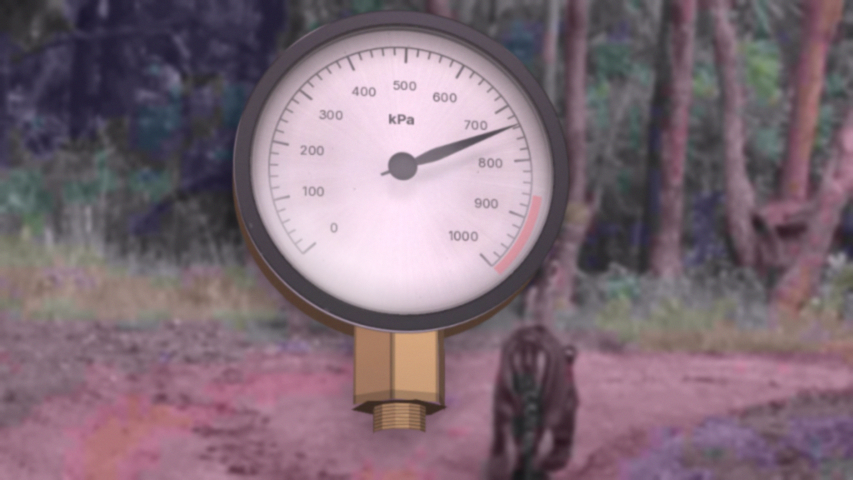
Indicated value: 740 kPa
